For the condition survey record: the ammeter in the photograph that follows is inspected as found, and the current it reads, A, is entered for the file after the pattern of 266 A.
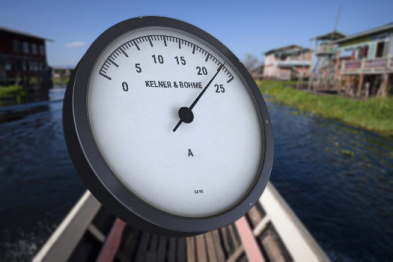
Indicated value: 22.5 A
